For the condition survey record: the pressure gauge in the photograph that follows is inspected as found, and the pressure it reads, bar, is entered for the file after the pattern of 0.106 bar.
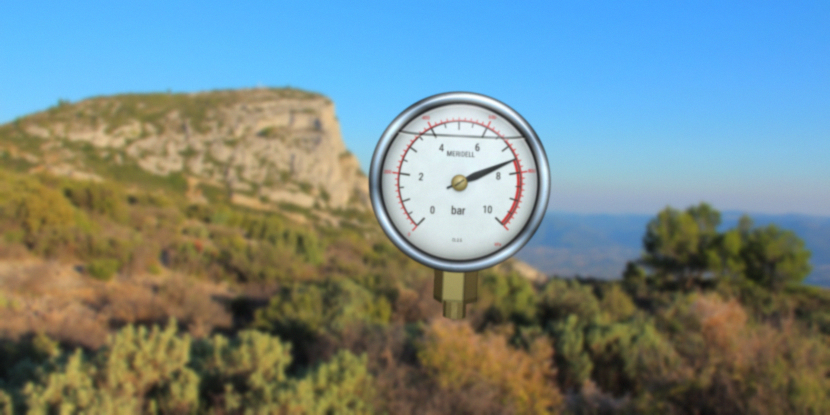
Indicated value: 7.5 bar
